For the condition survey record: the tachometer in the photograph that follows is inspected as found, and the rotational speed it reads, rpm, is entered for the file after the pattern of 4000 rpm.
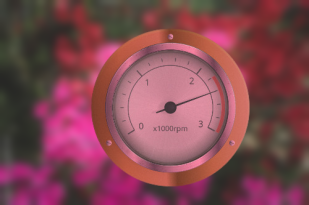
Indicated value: 2400 rpm
